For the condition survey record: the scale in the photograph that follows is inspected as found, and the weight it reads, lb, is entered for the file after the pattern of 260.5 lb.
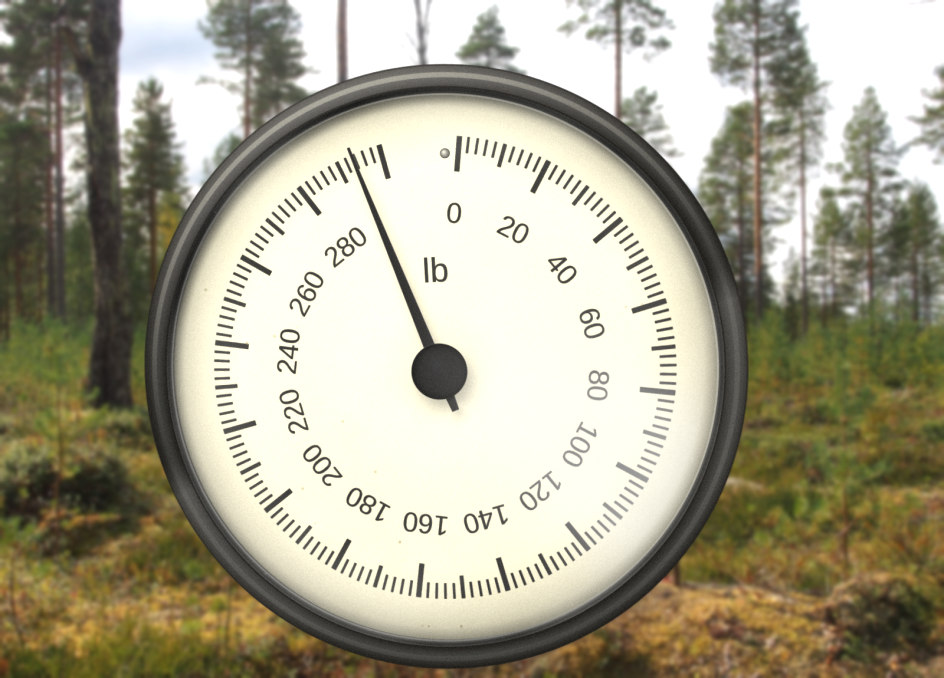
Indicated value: 294 lb
